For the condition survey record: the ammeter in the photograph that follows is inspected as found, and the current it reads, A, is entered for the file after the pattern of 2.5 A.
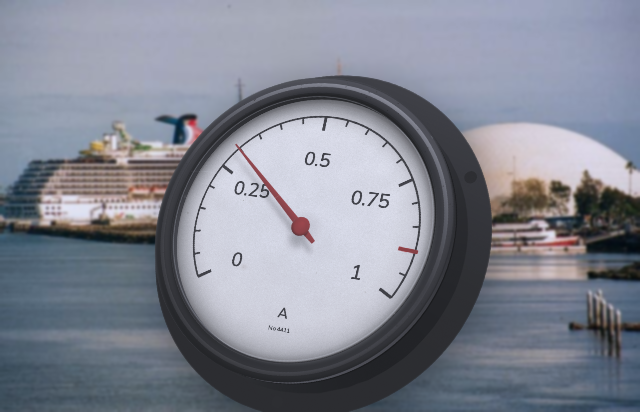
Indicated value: 0.3 A
